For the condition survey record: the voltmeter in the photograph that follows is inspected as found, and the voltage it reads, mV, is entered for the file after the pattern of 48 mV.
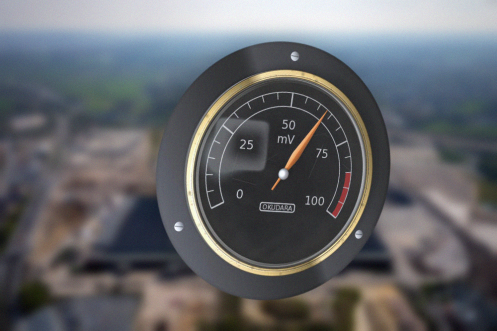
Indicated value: 62.5 mV
